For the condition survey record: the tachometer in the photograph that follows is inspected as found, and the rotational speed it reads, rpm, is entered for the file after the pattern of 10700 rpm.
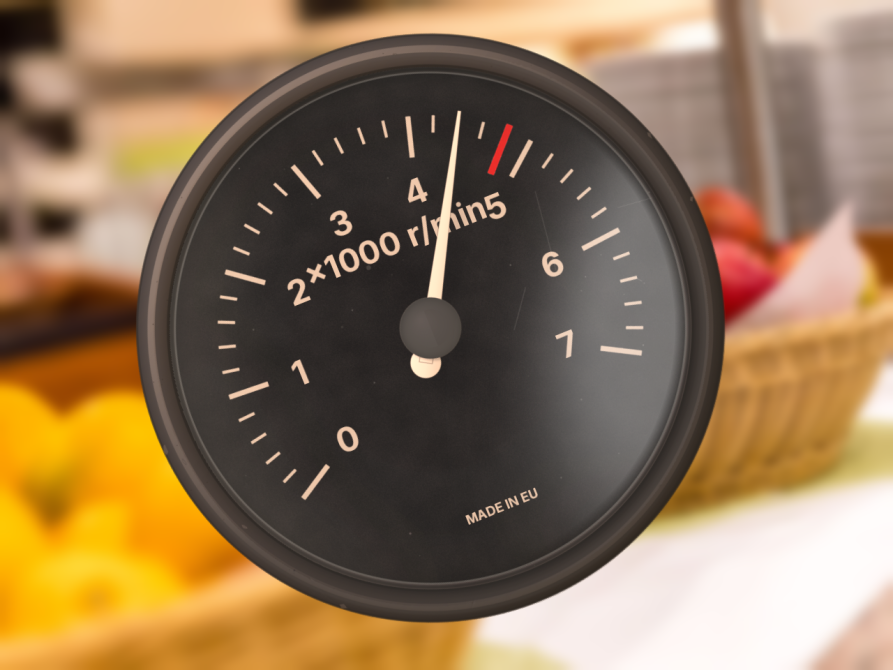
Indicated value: 4400 rpm
